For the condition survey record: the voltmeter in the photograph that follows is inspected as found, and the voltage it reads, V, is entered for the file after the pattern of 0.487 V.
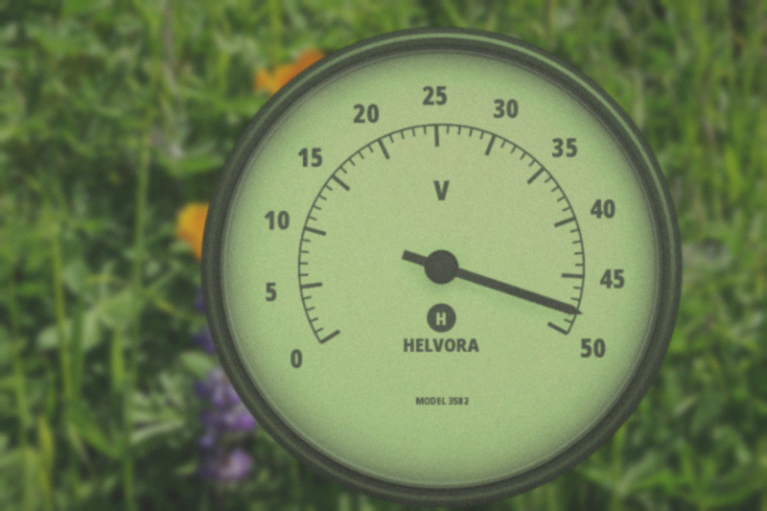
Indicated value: 48 V
